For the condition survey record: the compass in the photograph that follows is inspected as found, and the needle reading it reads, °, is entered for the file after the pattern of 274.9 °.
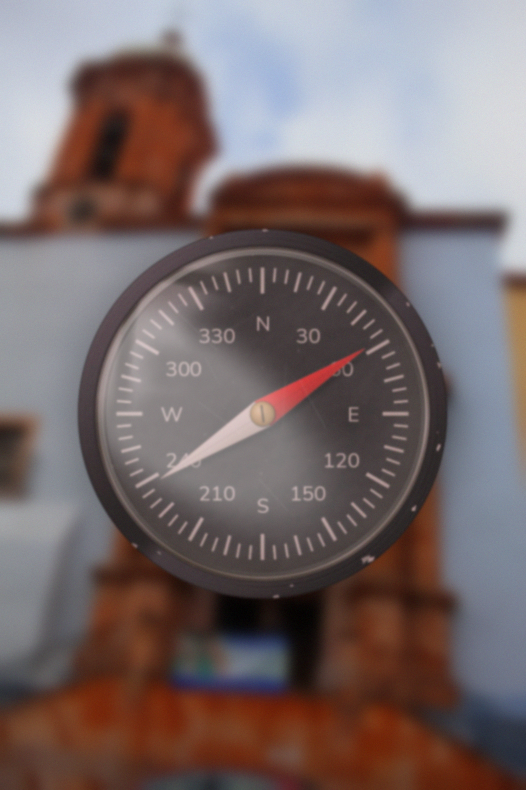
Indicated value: 57.5 °
